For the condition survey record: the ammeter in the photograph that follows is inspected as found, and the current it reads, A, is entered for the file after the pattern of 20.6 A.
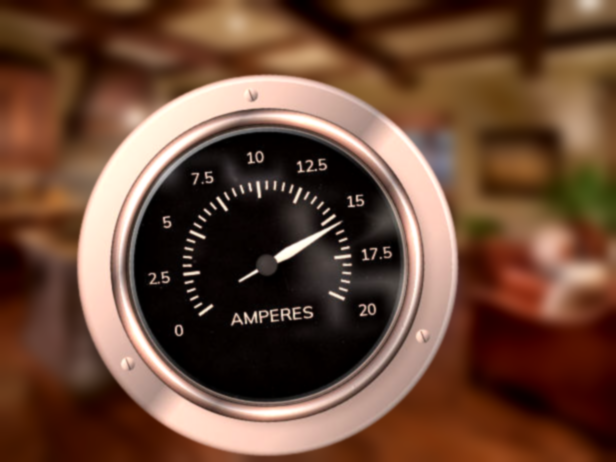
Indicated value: 15.5 A
